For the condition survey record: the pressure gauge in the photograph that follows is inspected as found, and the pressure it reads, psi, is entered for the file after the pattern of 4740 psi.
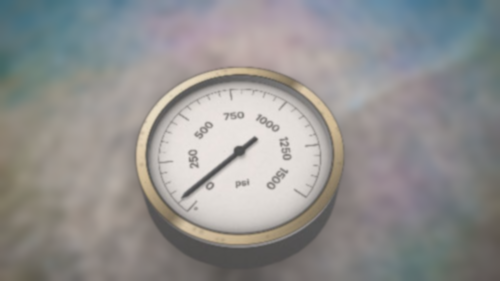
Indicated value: 50 psi
